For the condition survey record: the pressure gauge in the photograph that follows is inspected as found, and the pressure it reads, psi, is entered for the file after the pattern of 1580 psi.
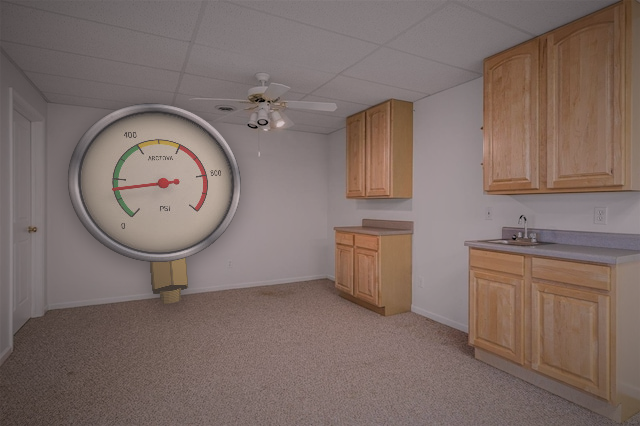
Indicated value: 150 psi
